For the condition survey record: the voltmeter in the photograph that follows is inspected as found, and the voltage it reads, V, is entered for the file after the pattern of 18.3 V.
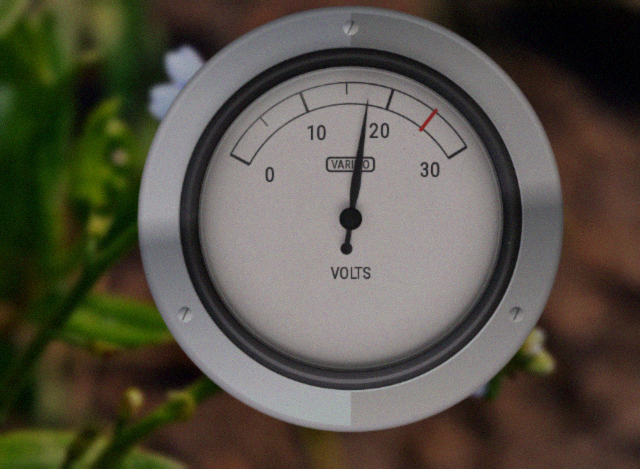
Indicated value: 17.5 V
